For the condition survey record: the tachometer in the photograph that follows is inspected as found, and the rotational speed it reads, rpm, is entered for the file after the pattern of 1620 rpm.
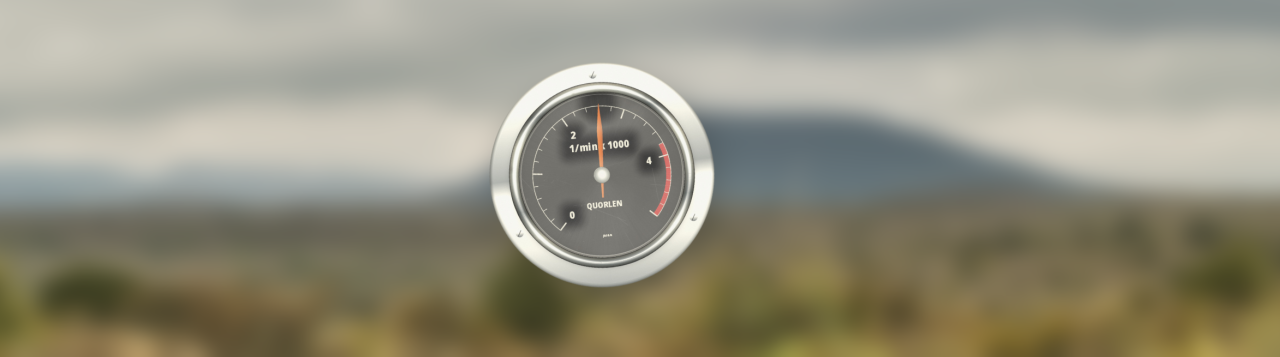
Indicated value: 2600 rpm
